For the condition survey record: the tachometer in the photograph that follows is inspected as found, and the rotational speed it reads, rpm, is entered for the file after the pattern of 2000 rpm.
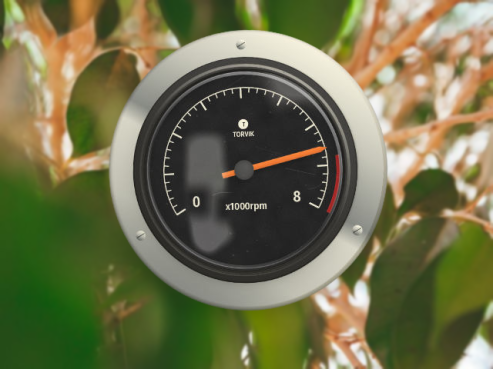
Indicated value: 6600 rpm
